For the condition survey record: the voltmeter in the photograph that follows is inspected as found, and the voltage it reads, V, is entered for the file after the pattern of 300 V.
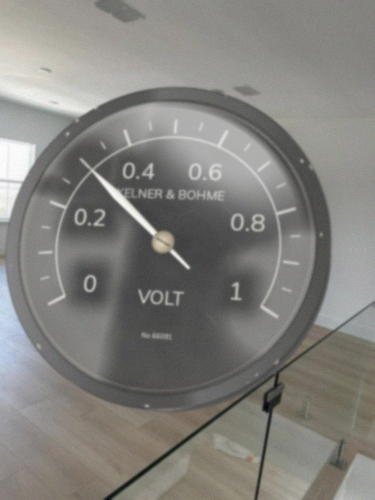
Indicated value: 0.3 V
